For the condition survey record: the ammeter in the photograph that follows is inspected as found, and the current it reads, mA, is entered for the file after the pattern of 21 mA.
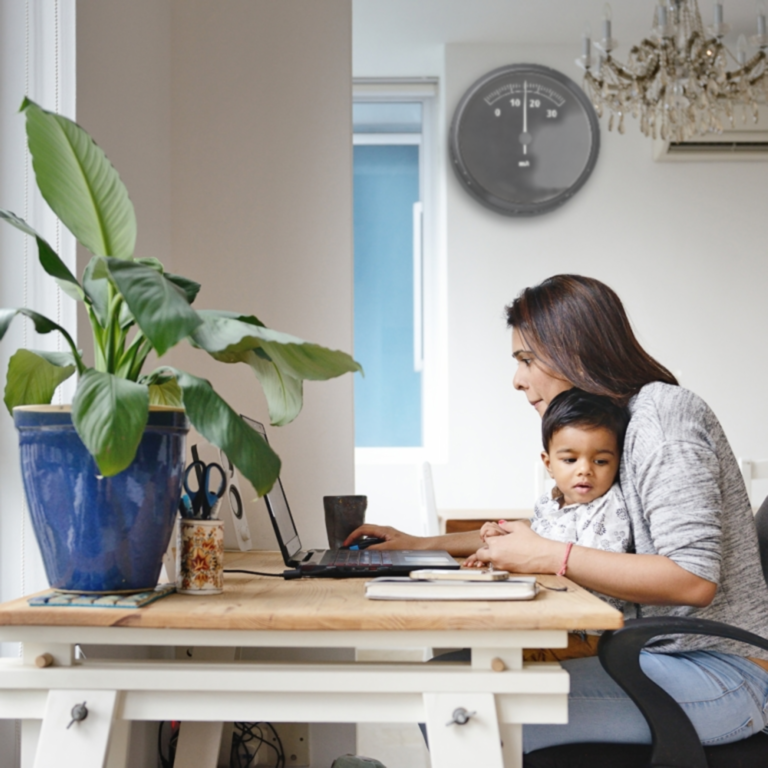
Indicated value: 15 mA
